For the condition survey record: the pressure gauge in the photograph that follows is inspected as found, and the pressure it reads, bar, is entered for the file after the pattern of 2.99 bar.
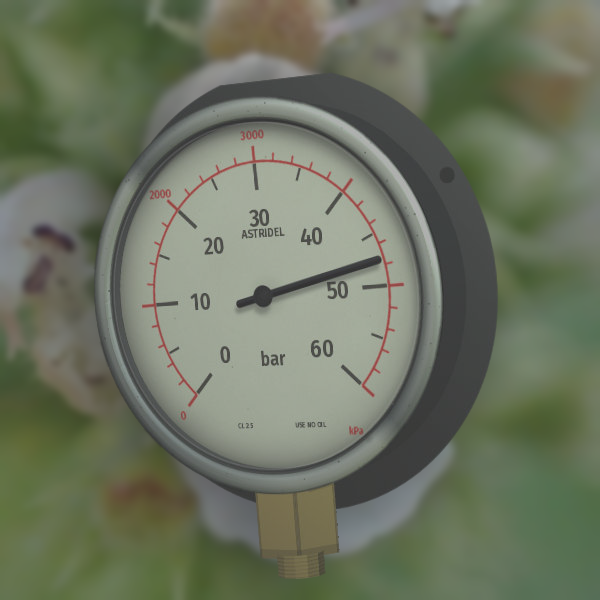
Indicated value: 47.5 bar
